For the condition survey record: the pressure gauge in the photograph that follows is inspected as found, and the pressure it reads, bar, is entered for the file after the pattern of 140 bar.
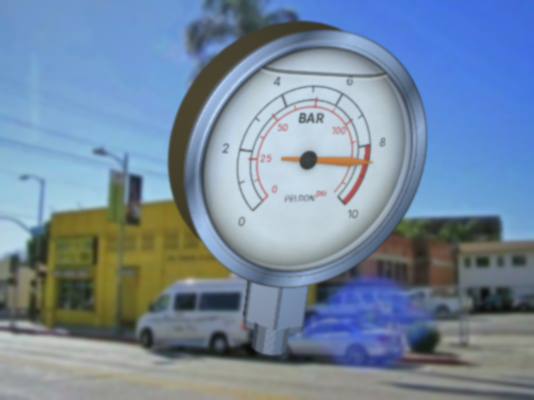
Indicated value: 8.5 bar
